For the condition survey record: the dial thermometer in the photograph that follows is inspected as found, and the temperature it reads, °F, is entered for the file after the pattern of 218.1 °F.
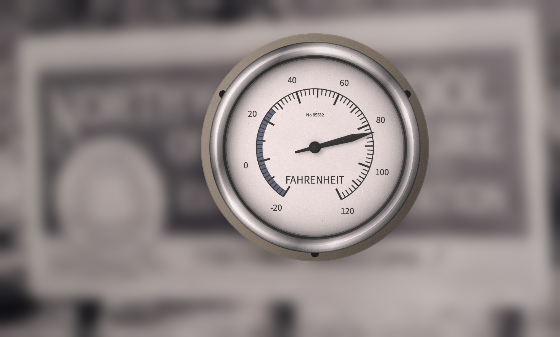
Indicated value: 84 °F
